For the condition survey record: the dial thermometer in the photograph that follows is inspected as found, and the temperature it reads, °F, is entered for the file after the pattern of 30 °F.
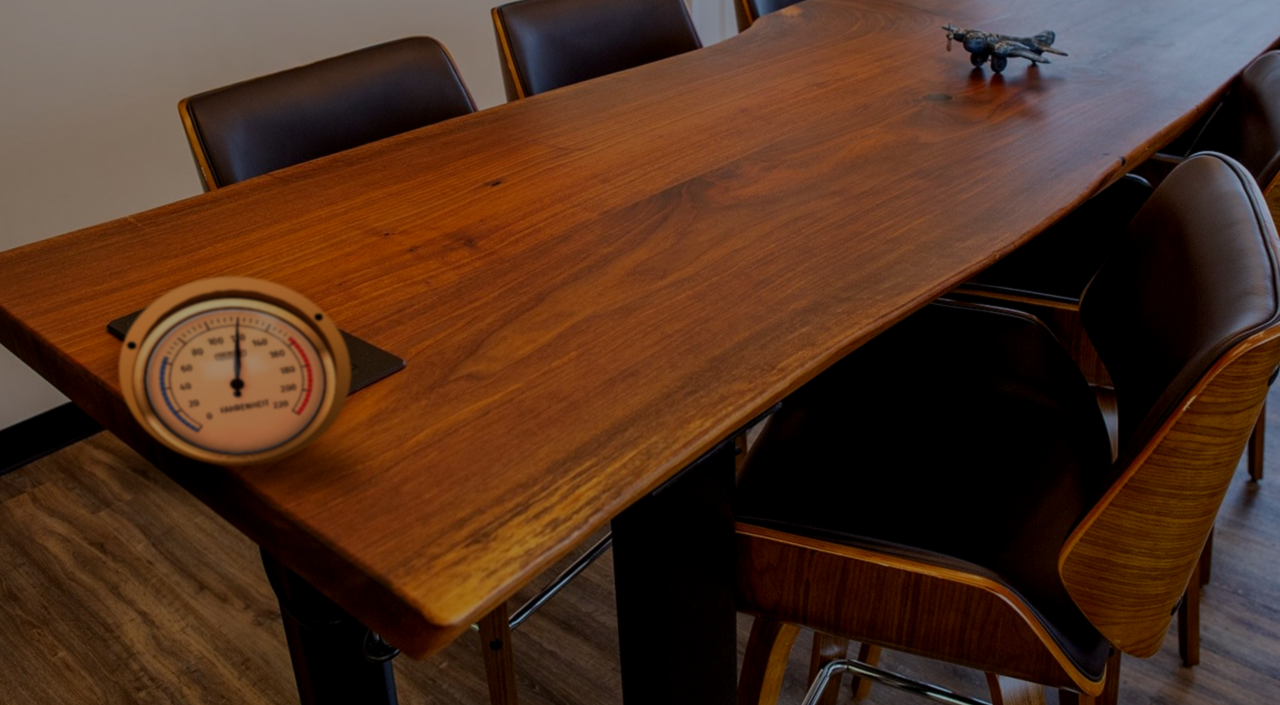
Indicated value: 120 °F
